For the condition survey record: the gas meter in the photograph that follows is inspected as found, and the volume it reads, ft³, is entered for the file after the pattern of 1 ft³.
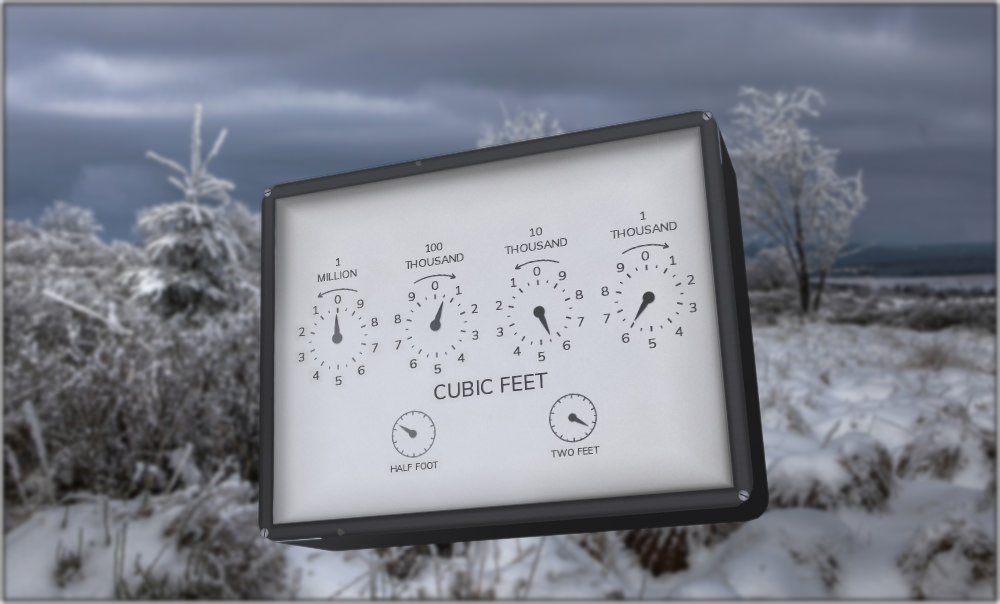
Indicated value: 5600 ft³
